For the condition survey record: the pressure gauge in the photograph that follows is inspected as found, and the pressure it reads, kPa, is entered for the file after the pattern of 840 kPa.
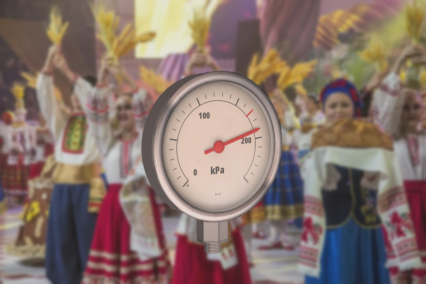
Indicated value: 190 kPa
